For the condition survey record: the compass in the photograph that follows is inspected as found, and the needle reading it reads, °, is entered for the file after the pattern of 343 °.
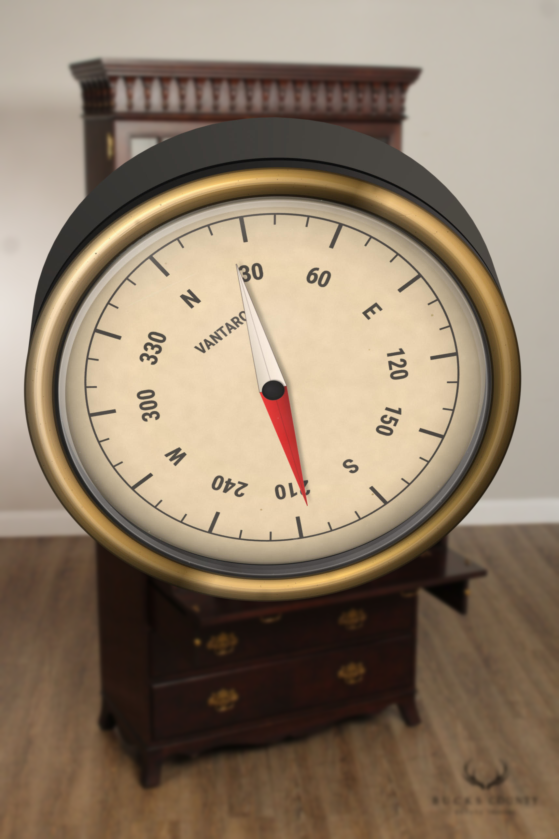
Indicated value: 205 °
